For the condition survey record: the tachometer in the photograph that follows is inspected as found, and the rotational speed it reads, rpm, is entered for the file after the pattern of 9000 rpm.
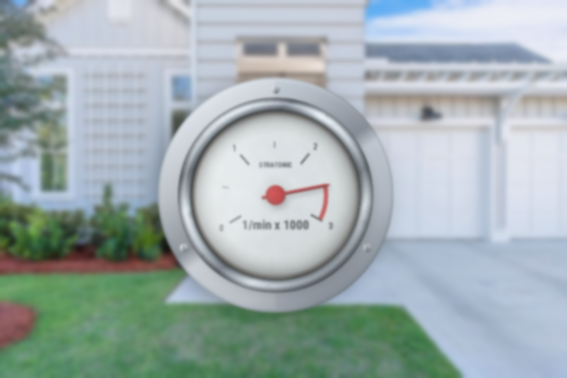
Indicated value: 2500 rpm
